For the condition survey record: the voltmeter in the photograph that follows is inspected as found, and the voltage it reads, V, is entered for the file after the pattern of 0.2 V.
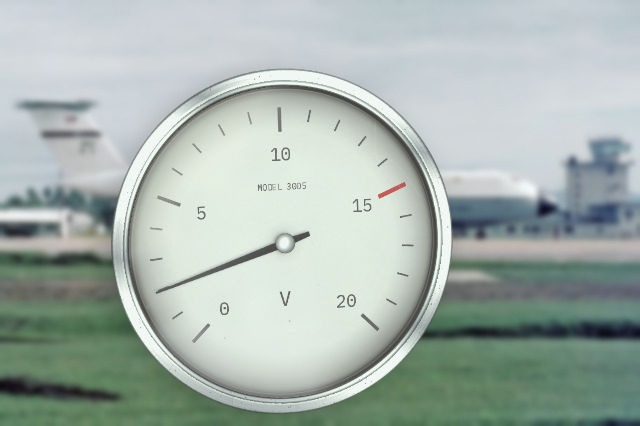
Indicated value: 2 V
